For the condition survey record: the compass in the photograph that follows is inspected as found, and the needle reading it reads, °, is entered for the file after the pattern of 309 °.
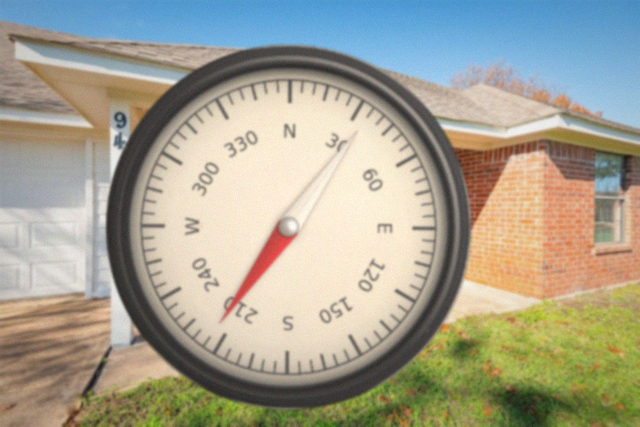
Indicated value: 215 °
